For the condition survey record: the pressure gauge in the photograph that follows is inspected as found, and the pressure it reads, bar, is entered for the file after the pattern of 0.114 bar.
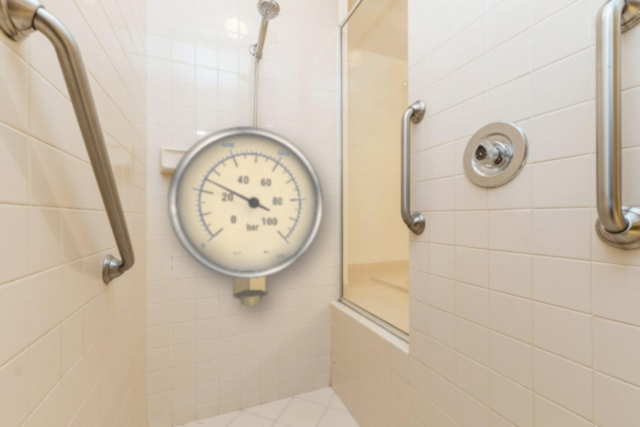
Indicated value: 25 bar
